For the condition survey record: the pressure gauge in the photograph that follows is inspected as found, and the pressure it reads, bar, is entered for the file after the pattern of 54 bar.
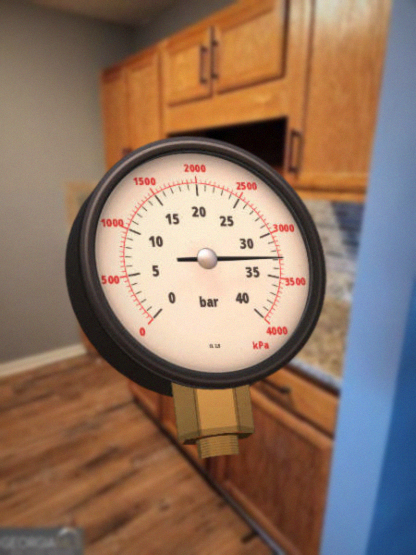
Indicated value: 33 bar
